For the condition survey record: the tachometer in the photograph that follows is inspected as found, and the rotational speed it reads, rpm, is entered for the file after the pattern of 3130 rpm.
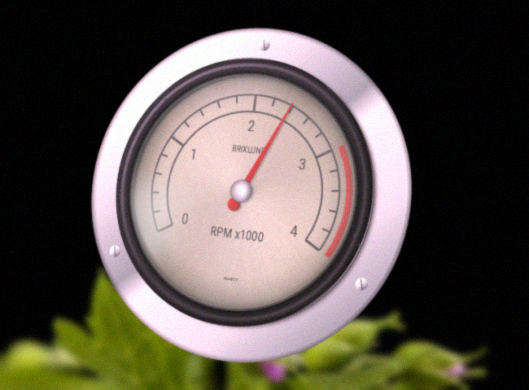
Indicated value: 2400 rpm
